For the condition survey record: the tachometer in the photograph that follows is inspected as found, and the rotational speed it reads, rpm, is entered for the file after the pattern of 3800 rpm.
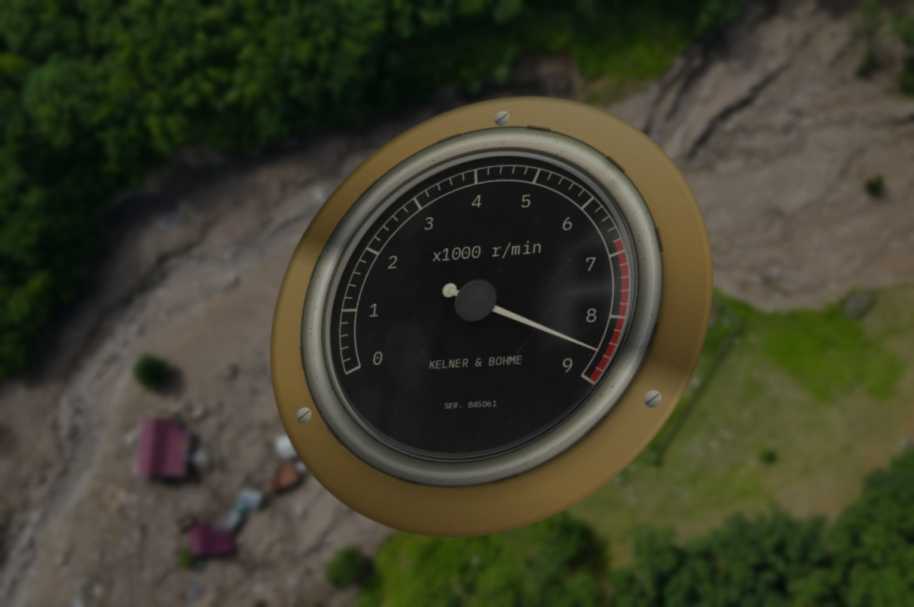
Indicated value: 8600 rpm
